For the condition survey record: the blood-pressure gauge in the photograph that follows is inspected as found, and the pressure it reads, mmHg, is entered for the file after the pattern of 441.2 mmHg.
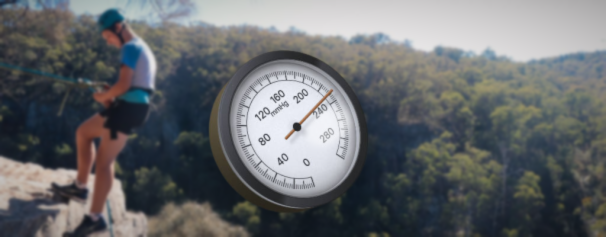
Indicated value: 230 mmHg
